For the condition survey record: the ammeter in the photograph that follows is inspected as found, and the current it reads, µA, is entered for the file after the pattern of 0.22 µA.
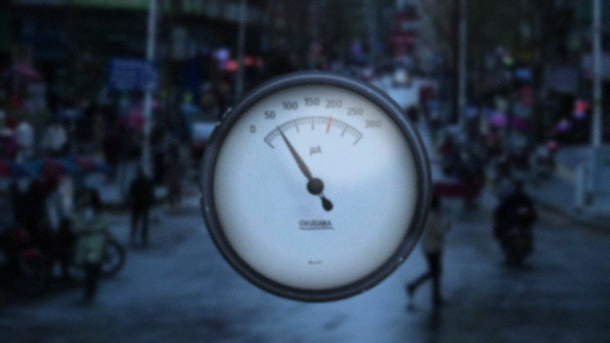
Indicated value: 50 µA
